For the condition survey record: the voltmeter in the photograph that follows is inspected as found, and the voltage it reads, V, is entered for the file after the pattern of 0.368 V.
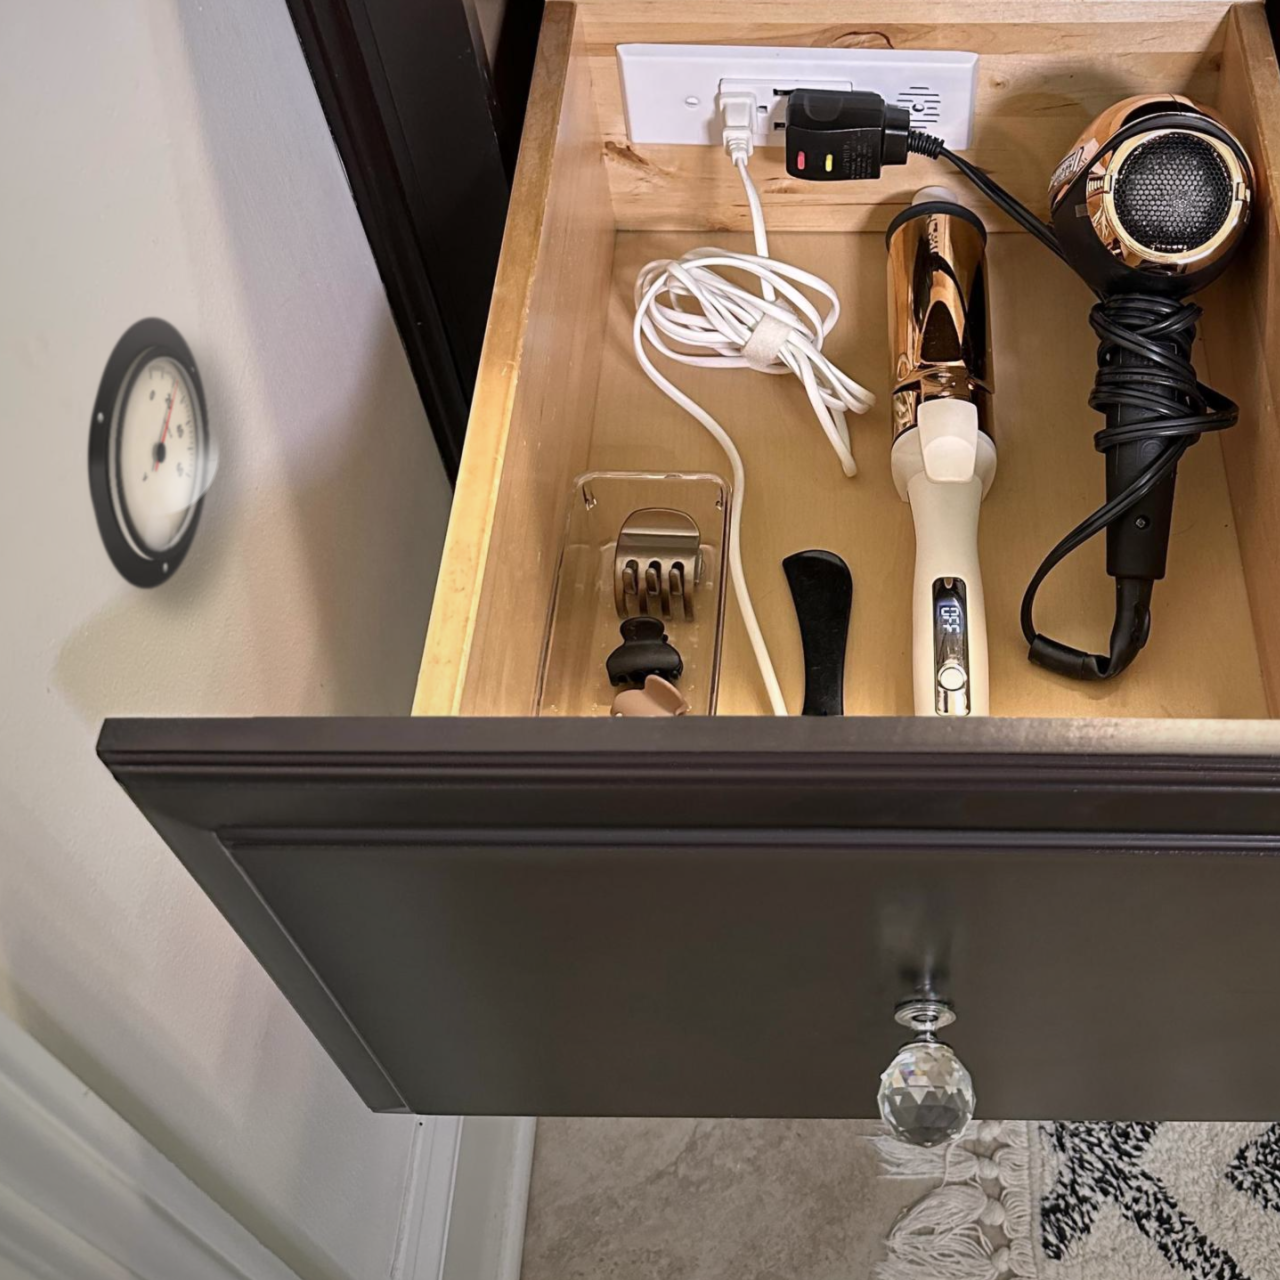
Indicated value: 20 V
